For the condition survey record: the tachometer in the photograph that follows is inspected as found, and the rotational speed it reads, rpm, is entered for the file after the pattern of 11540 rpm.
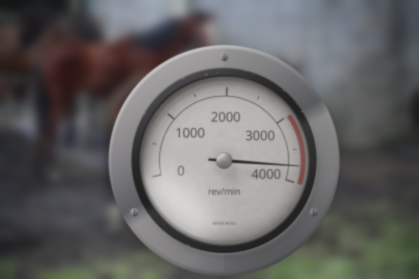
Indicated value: 3750 rpm
